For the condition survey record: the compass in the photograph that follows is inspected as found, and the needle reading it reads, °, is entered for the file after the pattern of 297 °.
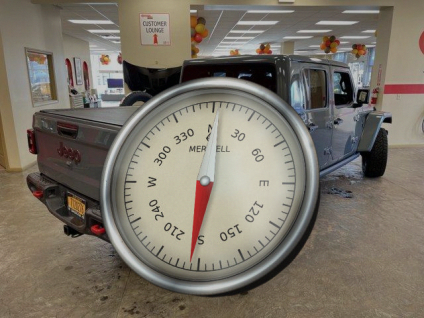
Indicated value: 185 °
